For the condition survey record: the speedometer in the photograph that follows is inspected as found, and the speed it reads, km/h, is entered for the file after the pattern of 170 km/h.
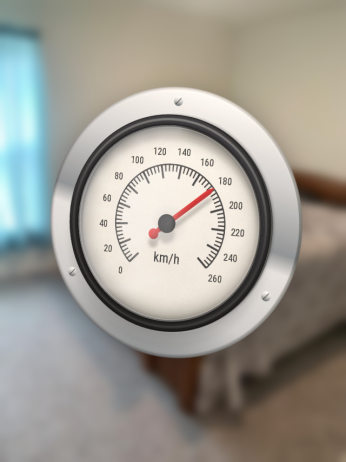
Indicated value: 180 km/h
